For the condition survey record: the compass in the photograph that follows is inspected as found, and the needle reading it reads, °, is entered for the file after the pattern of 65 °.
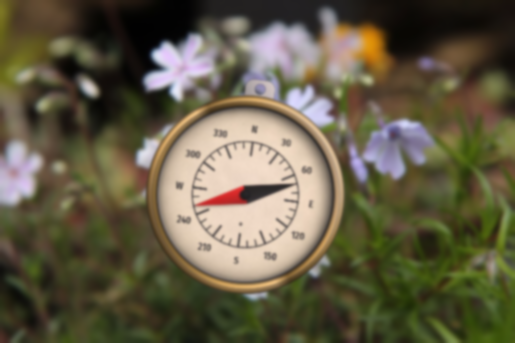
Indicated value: 250 °
